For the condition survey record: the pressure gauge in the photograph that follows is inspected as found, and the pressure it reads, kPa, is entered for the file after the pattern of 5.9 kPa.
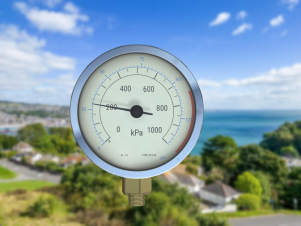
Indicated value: 200 kPa
